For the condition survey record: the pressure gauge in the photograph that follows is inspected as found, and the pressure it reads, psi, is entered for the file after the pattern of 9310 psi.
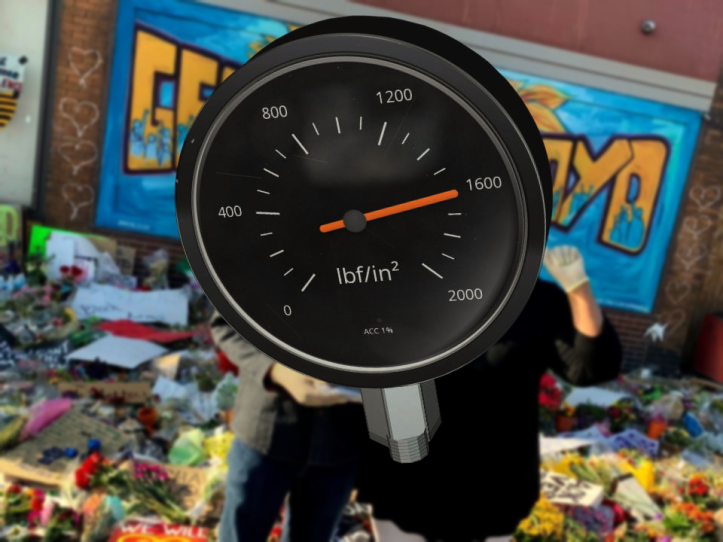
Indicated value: 1600 psi
